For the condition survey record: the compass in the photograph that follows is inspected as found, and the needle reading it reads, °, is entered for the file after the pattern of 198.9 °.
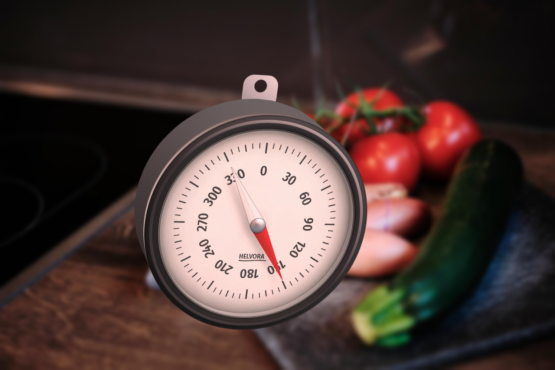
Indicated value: 150 °
